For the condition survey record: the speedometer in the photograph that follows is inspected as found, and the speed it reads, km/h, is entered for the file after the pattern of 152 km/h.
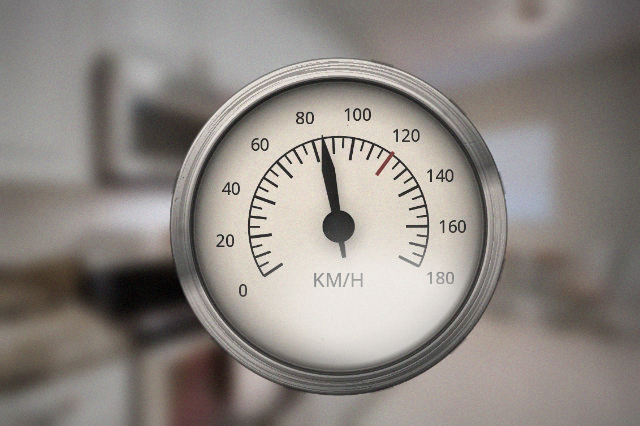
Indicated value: 85 km/h
